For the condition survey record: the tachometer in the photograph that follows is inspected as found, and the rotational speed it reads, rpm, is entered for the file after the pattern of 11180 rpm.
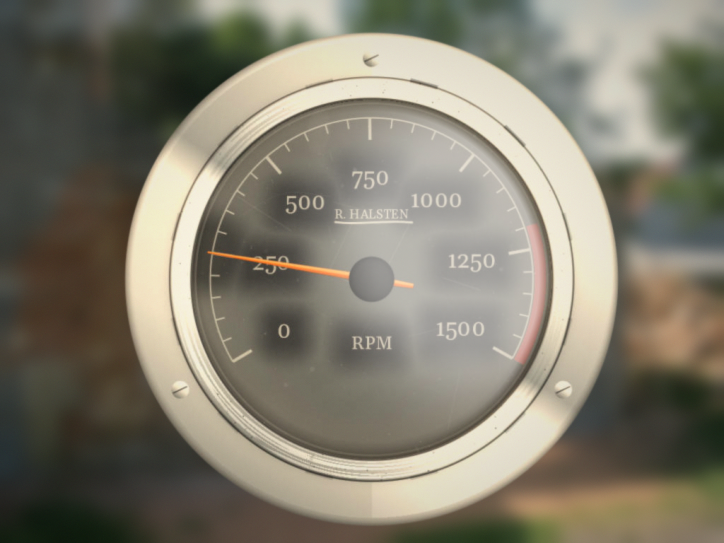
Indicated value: 250 rpm
